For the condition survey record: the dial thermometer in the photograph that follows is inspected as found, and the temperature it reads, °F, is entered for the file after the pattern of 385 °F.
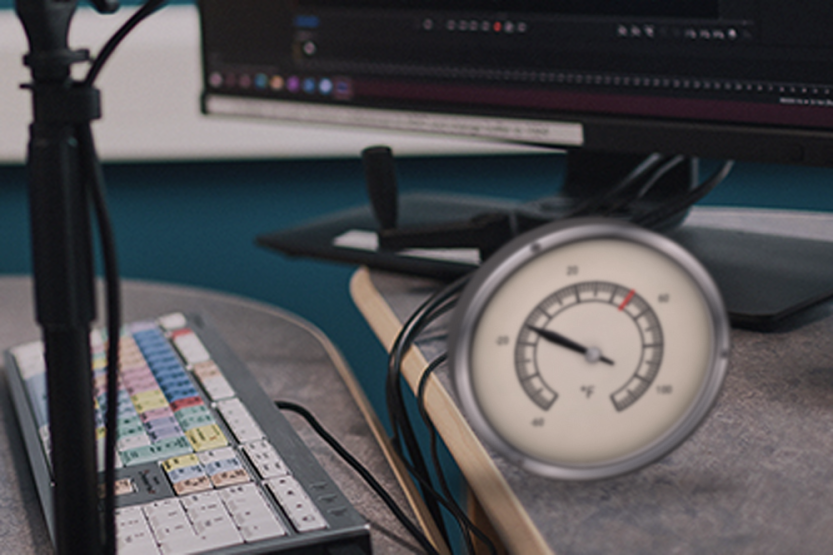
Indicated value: -10 °F
